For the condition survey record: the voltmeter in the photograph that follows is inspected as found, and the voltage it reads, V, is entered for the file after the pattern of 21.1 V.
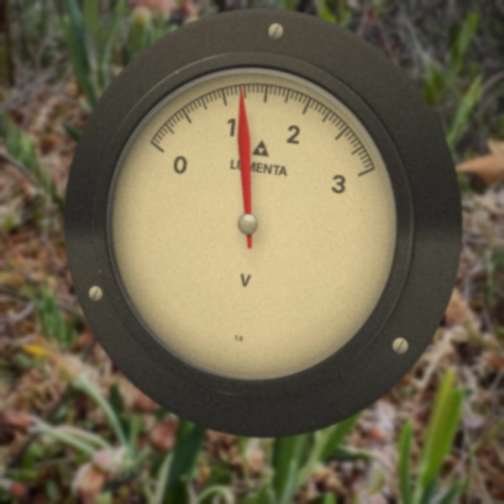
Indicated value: 1.25 V
